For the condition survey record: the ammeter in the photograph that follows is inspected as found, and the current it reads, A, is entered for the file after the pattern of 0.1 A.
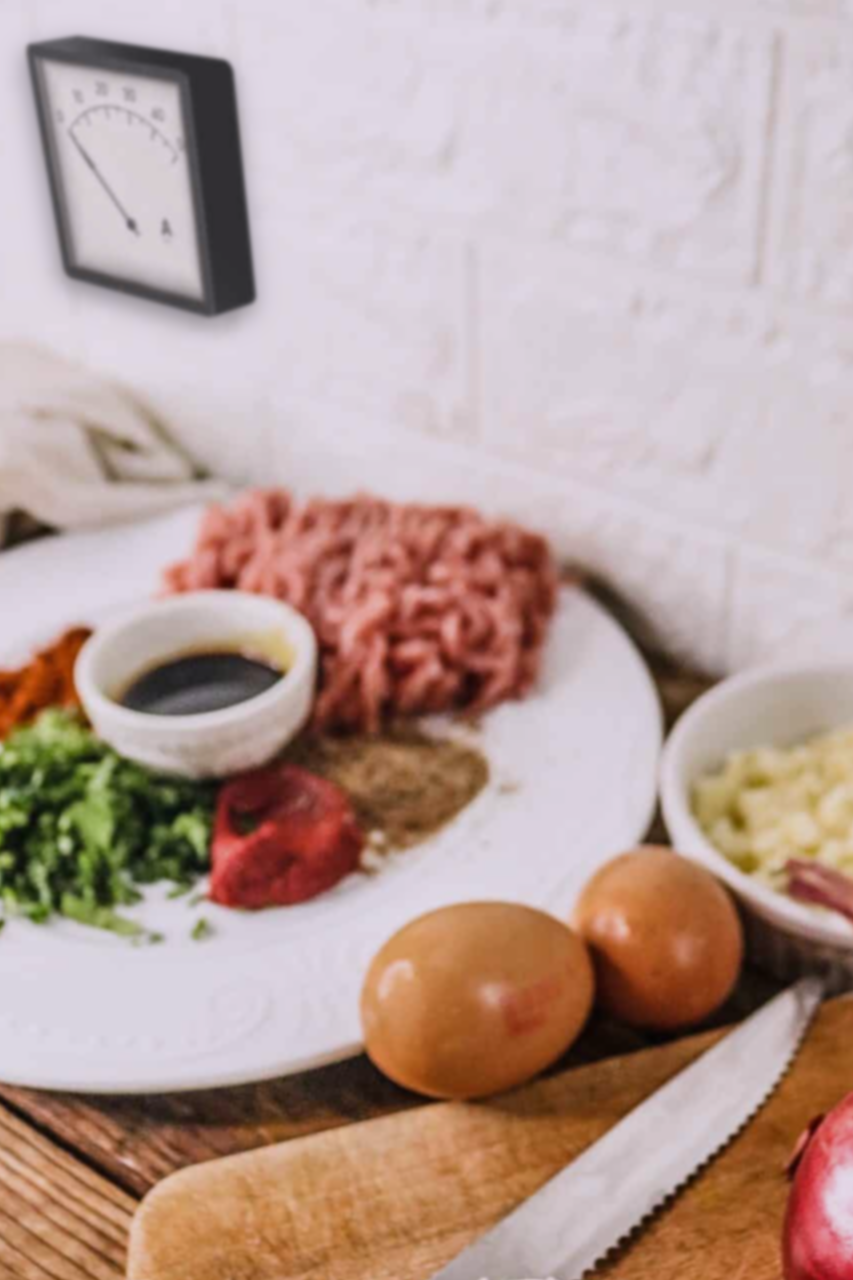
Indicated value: 0 A
